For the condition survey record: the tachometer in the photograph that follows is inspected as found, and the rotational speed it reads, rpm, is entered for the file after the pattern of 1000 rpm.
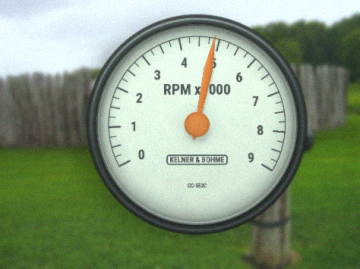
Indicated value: 4875 rpm
